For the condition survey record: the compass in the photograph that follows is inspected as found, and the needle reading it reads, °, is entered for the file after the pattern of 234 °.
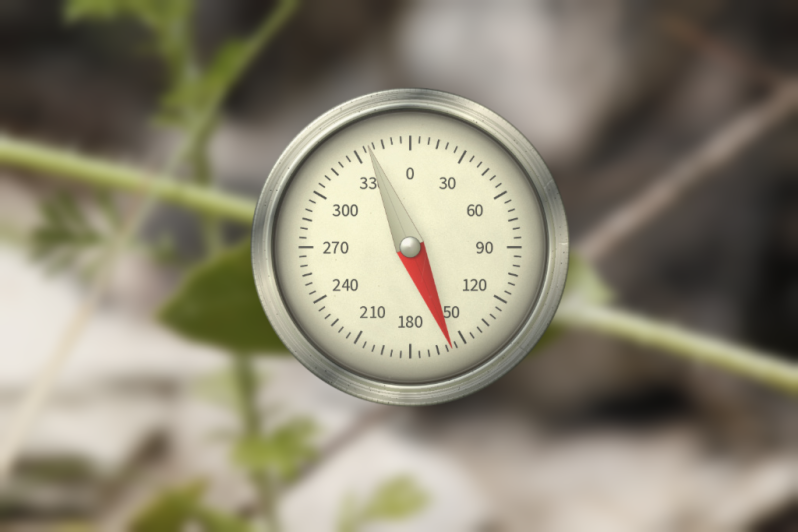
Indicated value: 157.5 °
